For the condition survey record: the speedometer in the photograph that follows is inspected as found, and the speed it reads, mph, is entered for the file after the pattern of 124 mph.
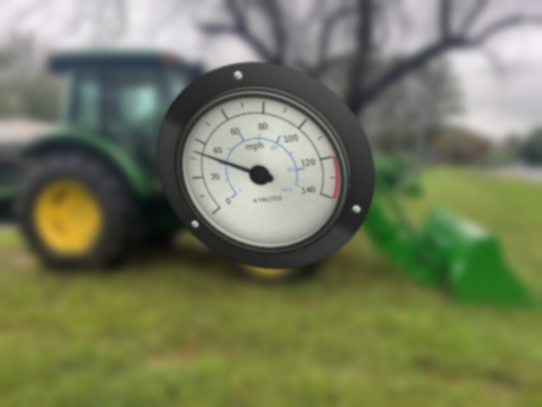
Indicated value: 35 mph
